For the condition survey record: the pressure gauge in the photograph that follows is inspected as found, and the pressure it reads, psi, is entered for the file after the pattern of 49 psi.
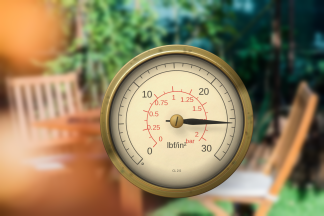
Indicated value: 25.5 psi
